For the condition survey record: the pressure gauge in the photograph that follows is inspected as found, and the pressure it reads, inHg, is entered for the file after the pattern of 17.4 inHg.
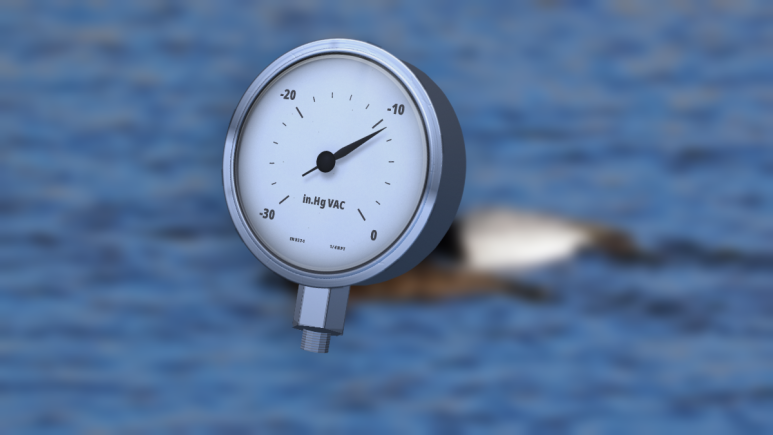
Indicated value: -9 inHg
